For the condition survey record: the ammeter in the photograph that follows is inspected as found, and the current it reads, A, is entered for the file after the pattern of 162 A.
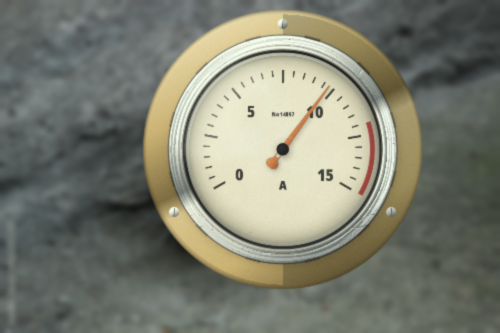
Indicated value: 9.75 A
